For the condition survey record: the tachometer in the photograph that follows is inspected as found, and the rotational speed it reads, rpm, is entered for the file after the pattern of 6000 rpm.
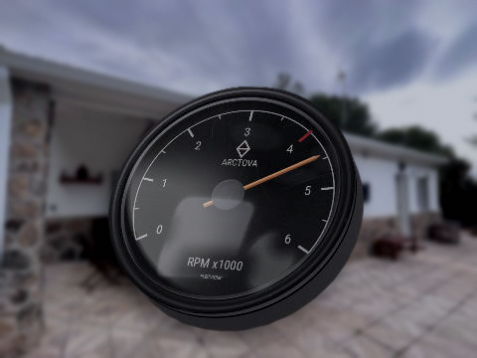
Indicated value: 4500 rpm
